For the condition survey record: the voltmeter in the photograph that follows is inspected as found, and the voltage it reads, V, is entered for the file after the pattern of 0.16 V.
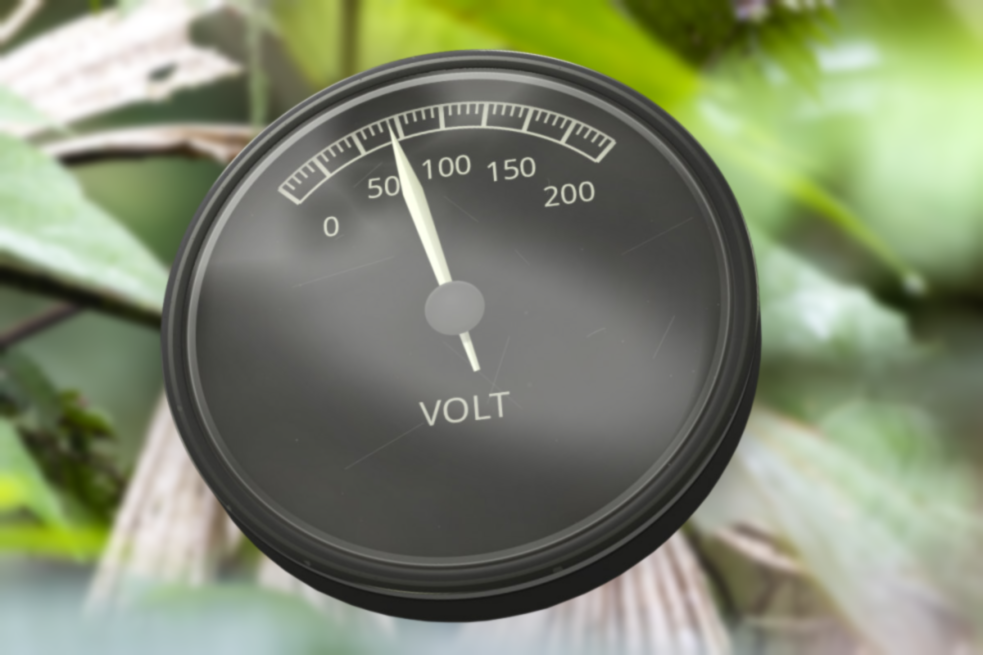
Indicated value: 70 V
